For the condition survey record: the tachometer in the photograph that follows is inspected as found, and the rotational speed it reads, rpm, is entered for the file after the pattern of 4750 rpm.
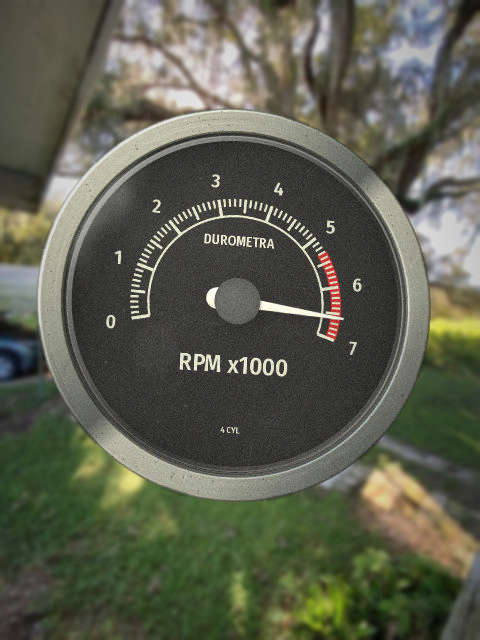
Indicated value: 6600 rpm
